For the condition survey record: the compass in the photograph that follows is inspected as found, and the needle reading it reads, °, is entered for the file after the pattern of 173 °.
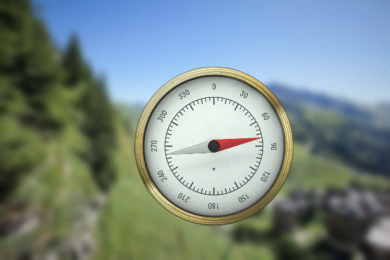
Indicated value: 80 °
